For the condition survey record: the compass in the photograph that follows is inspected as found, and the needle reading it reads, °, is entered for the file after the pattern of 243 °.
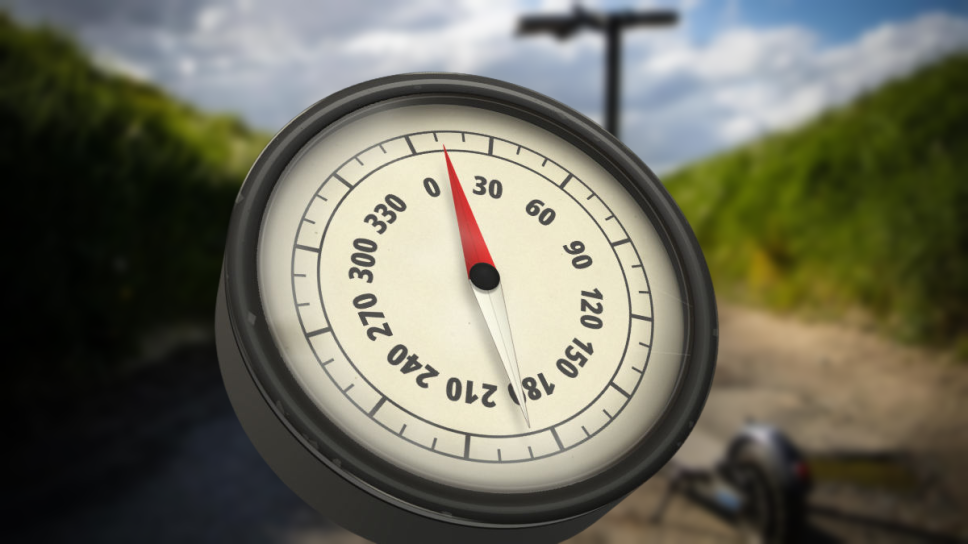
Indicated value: 10 °
